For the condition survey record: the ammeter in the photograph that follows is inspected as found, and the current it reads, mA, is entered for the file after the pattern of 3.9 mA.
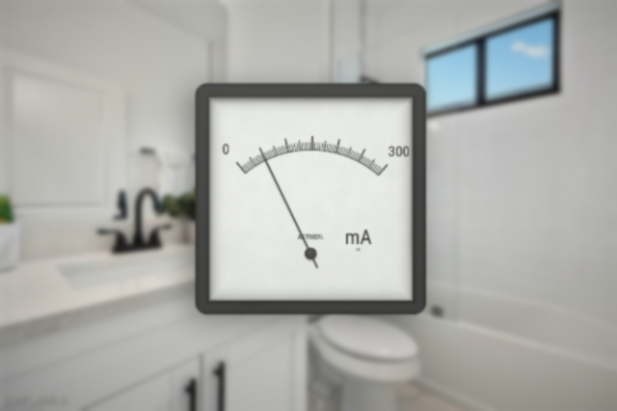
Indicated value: 50 mA
